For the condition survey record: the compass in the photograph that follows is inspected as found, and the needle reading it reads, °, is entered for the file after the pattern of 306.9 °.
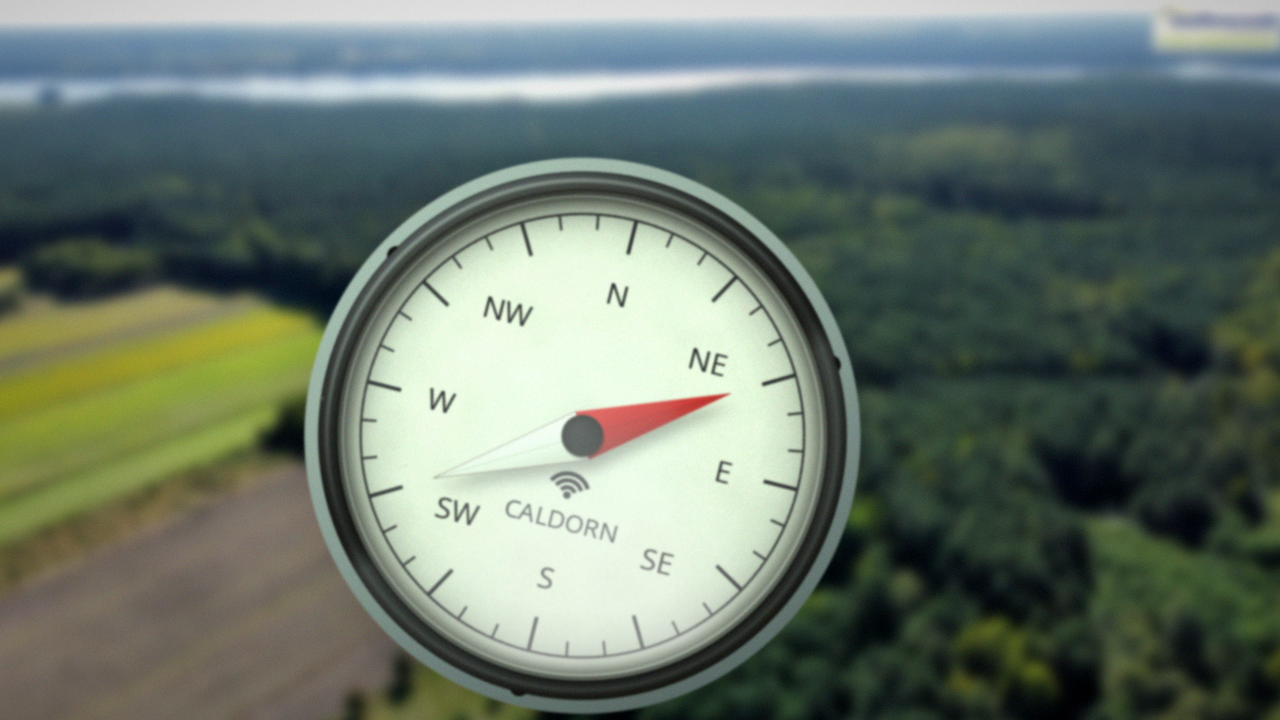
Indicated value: 60 °
